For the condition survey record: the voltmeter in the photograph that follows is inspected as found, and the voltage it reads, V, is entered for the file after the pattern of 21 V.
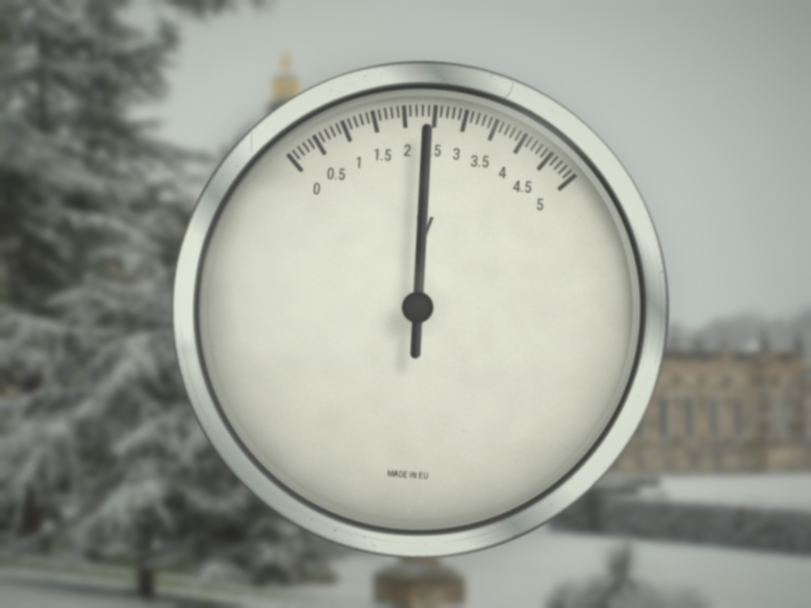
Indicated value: 2.4 V
